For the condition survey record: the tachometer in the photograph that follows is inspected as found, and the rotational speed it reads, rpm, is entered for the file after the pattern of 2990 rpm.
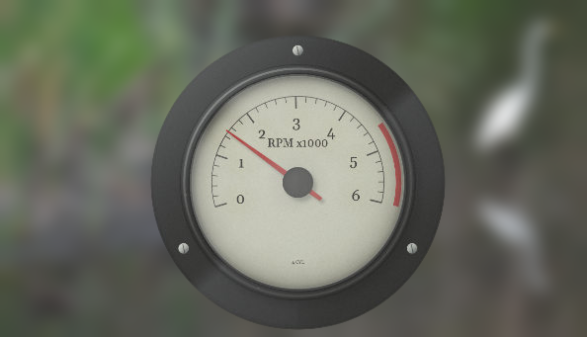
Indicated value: 1500 rpm
